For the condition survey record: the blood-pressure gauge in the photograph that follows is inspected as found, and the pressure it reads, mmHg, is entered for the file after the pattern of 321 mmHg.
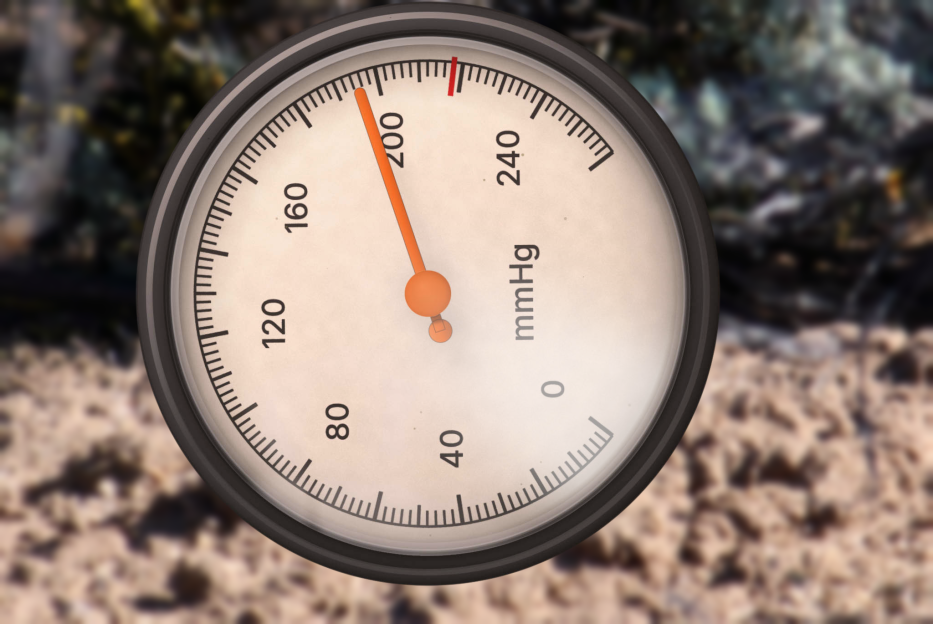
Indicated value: 195 mmHg
